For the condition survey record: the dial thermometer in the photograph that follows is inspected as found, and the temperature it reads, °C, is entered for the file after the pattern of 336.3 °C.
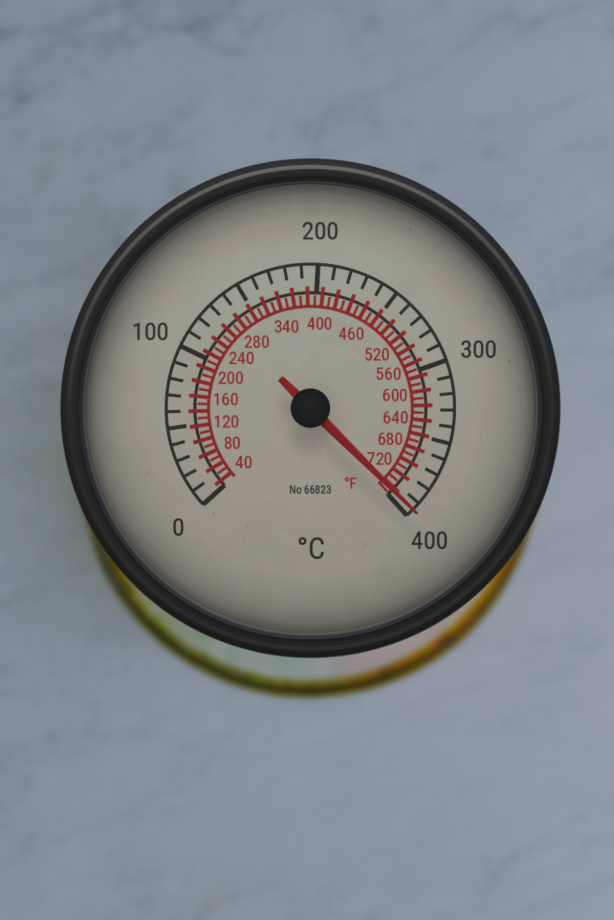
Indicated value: 395 °C
